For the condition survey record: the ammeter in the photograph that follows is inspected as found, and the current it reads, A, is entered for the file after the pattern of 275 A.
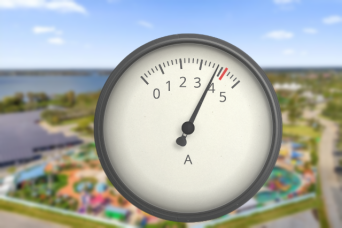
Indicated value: 3.8 A
